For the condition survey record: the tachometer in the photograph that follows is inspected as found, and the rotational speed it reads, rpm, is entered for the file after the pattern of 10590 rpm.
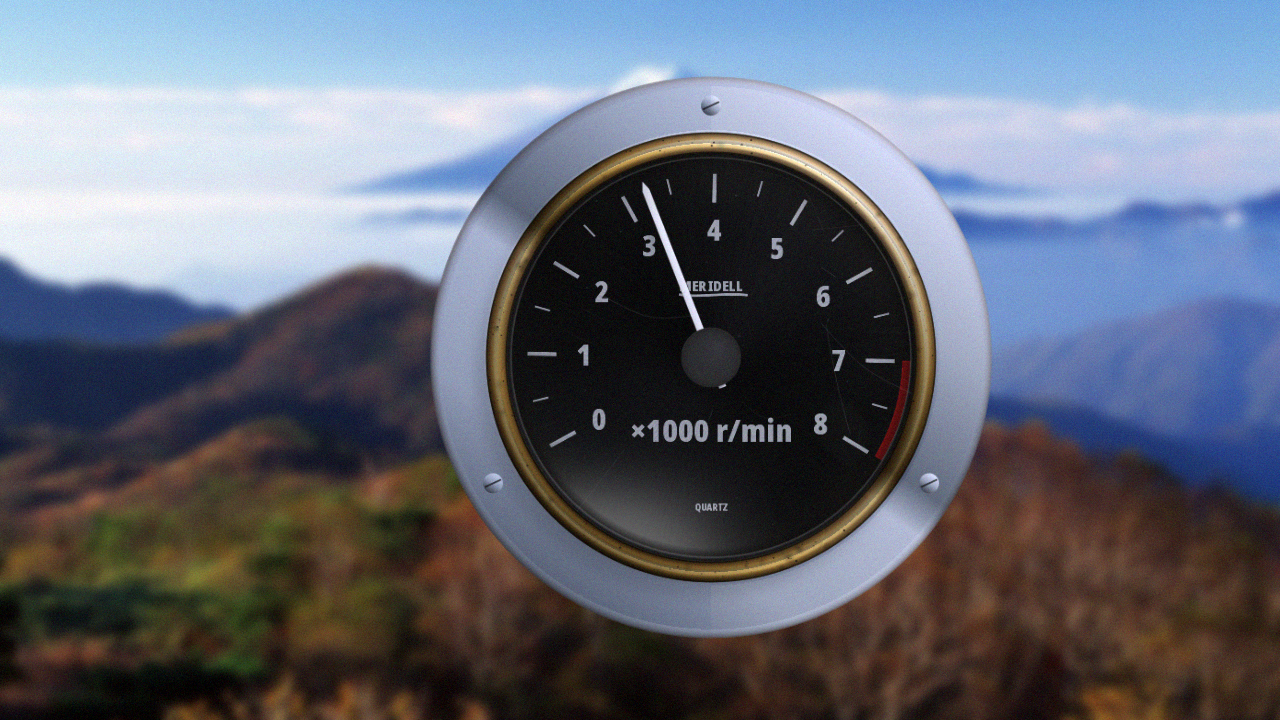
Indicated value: 3250 rpm
